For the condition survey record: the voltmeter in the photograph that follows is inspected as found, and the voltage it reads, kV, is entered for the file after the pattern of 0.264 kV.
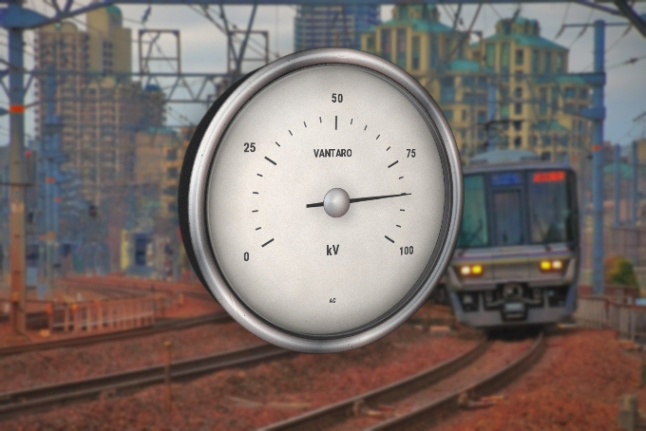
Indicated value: 85 kV
